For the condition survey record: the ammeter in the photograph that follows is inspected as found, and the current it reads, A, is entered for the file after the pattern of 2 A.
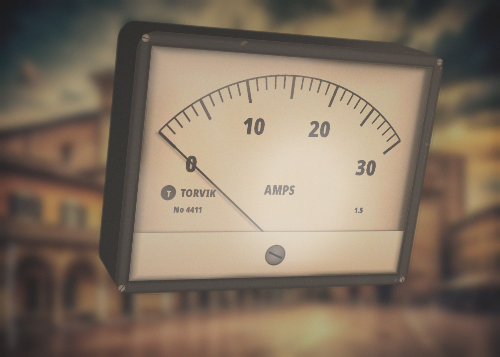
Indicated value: 0 A
